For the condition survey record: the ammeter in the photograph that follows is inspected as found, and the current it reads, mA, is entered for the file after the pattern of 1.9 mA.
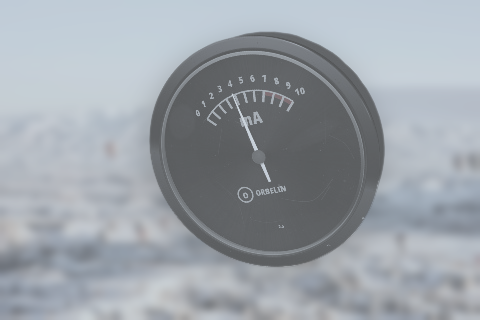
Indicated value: 4 mA
